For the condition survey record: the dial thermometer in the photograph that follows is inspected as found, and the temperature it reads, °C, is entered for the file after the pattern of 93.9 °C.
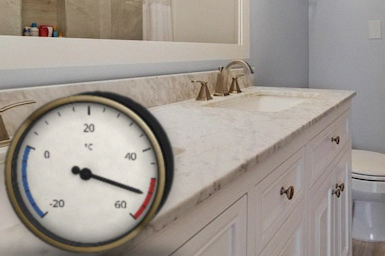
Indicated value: 52 °C
